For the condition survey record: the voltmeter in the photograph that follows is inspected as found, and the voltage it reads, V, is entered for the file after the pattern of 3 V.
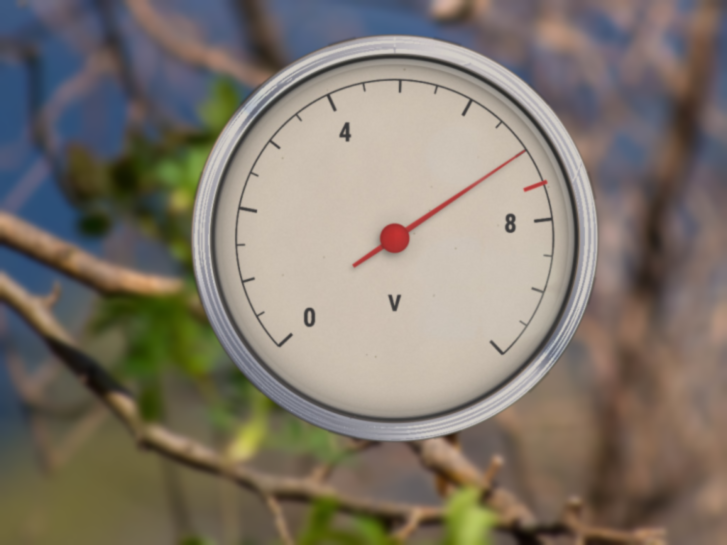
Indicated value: 7 V
